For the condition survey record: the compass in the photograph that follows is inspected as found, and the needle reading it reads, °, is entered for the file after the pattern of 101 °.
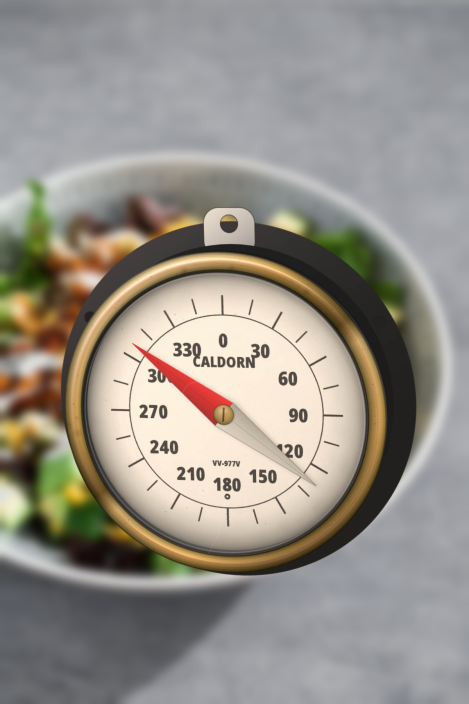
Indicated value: 307.5 °
